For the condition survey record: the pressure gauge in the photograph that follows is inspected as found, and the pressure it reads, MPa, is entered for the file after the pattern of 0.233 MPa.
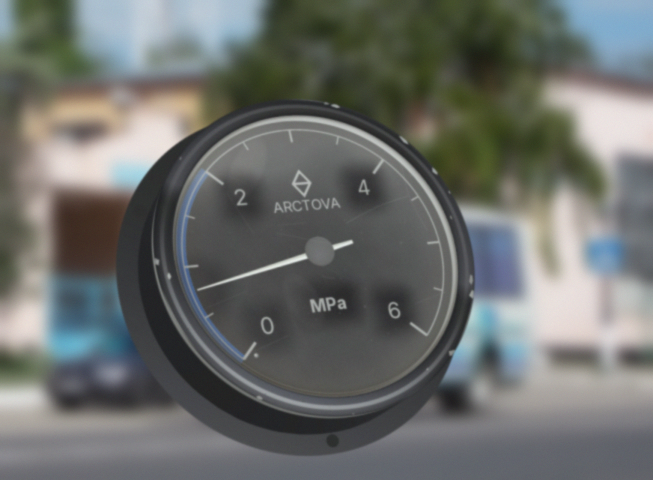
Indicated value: 0.75 MPa
